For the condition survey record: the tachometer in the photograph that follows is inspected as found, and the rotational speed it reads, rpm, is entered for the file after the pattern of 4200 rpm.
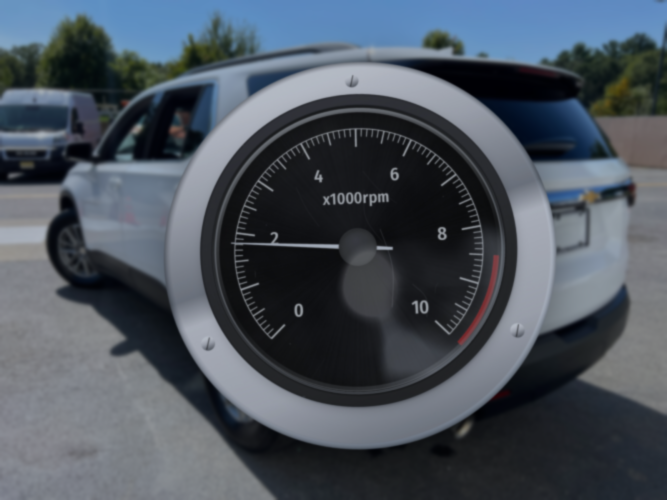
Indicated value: 1800 rpm
